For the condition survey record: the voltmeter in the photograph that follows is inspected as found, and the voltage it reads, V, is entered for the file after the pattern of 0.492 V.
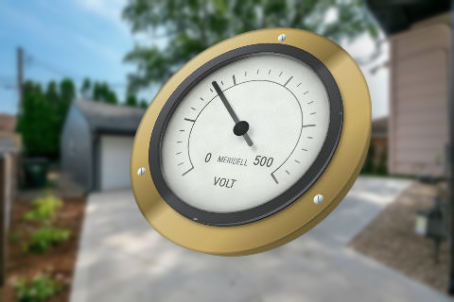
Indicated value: 170 V
